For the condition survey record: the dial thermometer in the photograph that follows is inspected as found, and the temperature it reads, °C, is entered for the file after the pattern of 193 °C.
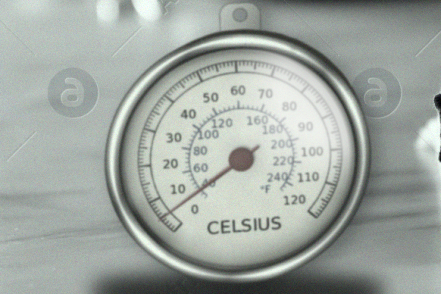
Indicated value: 5 °C
